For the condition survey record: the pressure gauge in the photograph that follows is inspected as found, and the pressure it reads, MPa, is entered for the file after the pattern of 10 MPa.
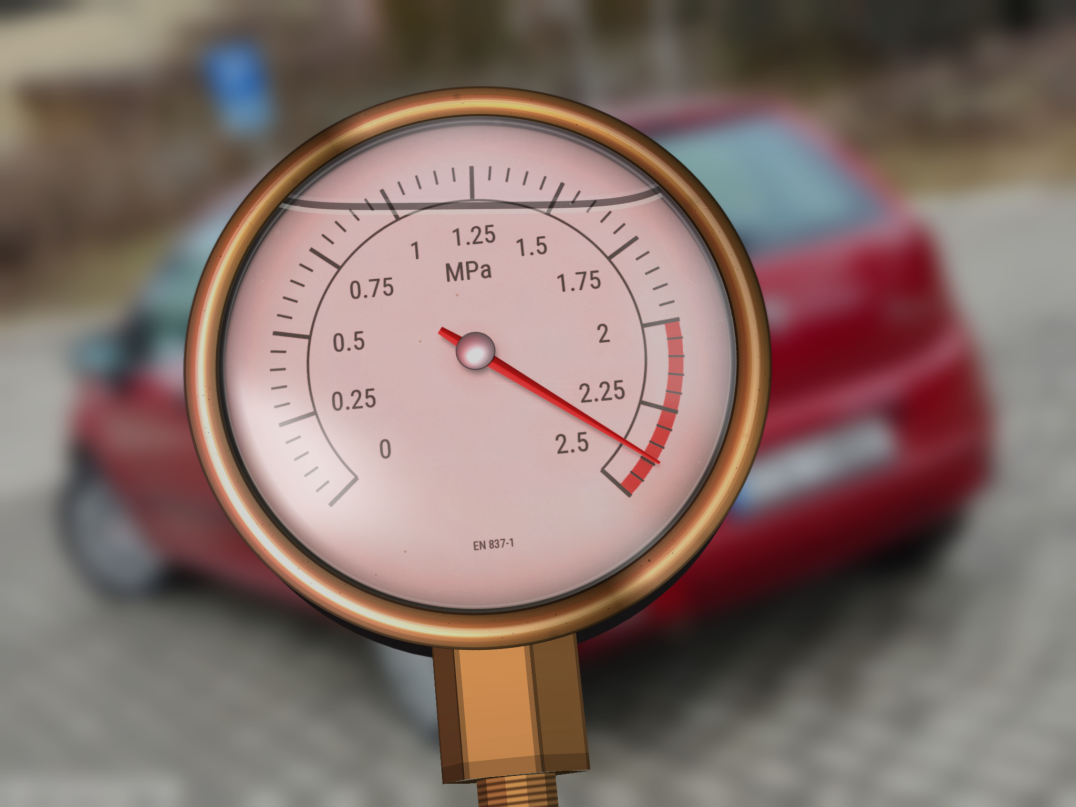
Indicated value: 2.4 MPa
